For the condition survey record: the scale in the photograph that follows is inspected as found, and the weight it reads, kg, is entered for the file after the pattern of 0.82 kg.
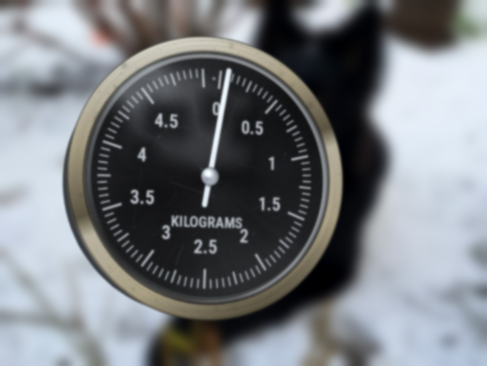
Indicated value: 0.05 kg
